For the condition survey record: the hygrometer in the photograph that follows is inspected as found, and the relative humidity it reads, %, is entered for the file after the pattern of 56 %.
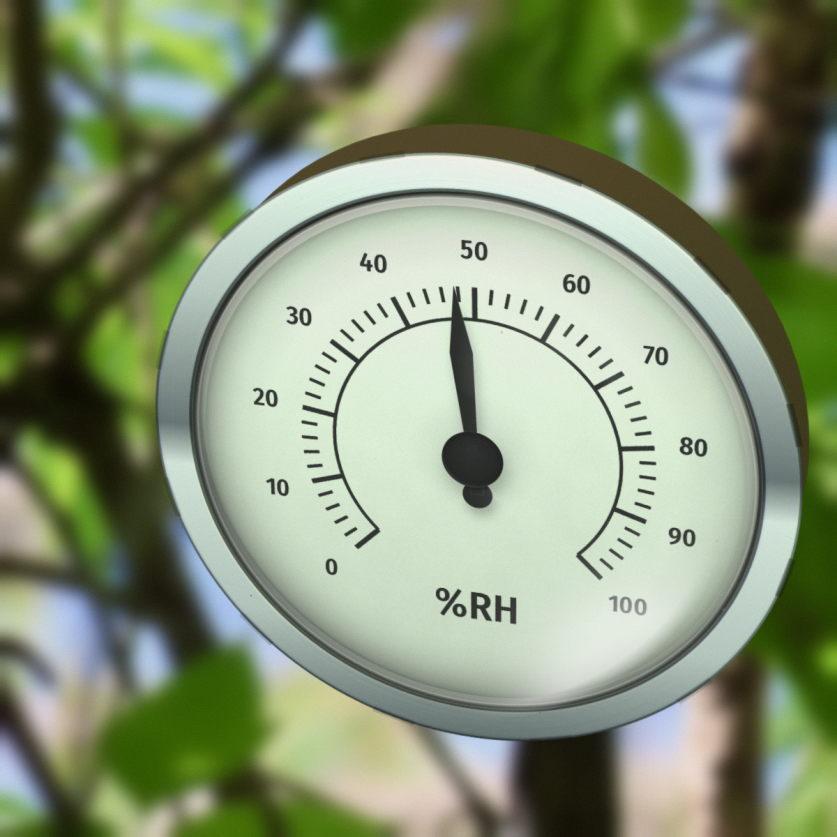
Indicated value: 48 %
